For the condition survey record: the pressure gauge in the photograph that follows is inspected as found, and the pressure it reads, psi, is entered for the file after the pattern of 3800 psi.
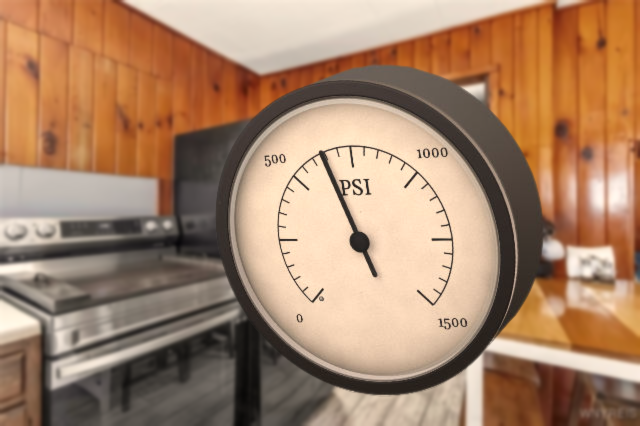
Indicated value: 650 psi
